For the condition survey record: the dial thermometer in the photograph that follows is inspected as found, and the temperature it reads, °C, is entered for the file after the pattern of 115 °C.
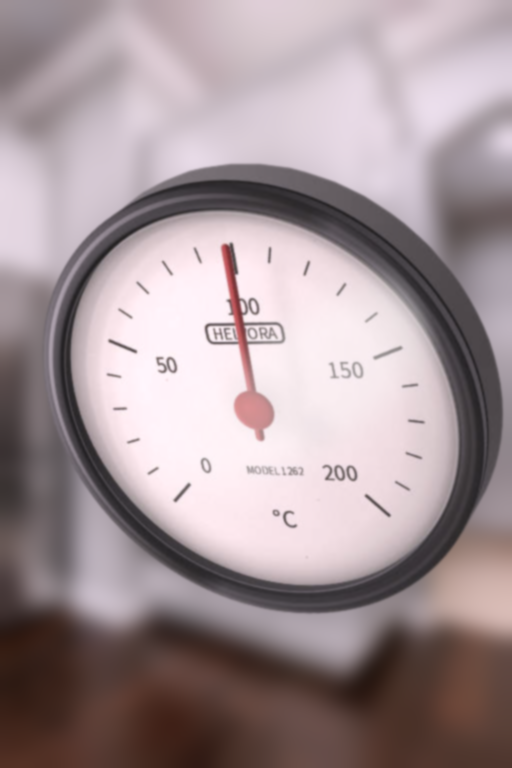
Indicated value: 100 °C
